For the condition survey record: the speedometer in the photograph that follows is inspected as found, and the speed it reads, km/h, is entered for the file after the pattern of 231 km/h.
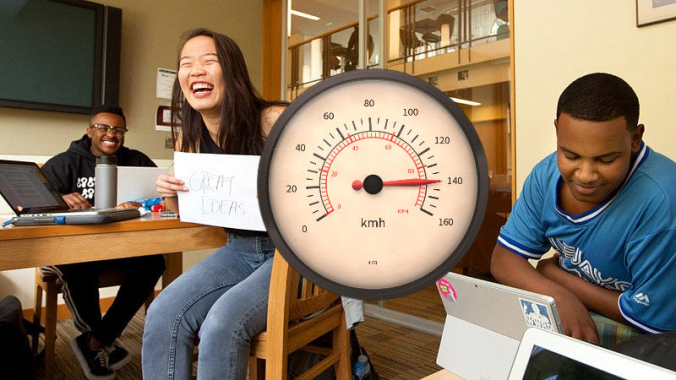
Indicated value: 140 km/h
